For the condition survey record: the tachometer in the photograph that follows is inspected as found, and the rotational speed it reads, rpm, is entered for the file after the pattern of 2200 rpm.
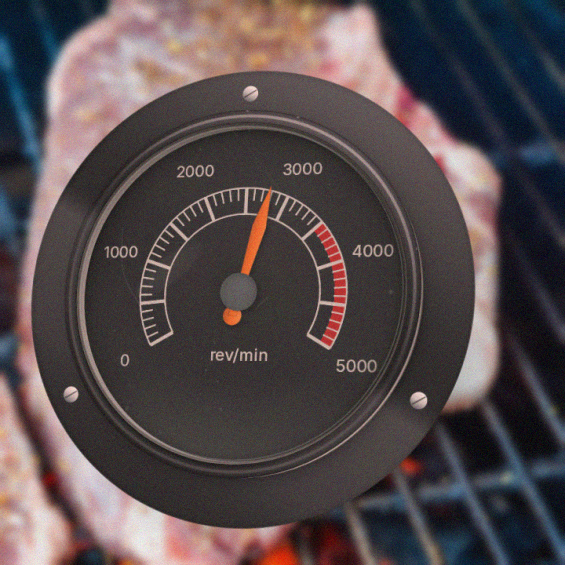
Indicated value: 2800 rpm
